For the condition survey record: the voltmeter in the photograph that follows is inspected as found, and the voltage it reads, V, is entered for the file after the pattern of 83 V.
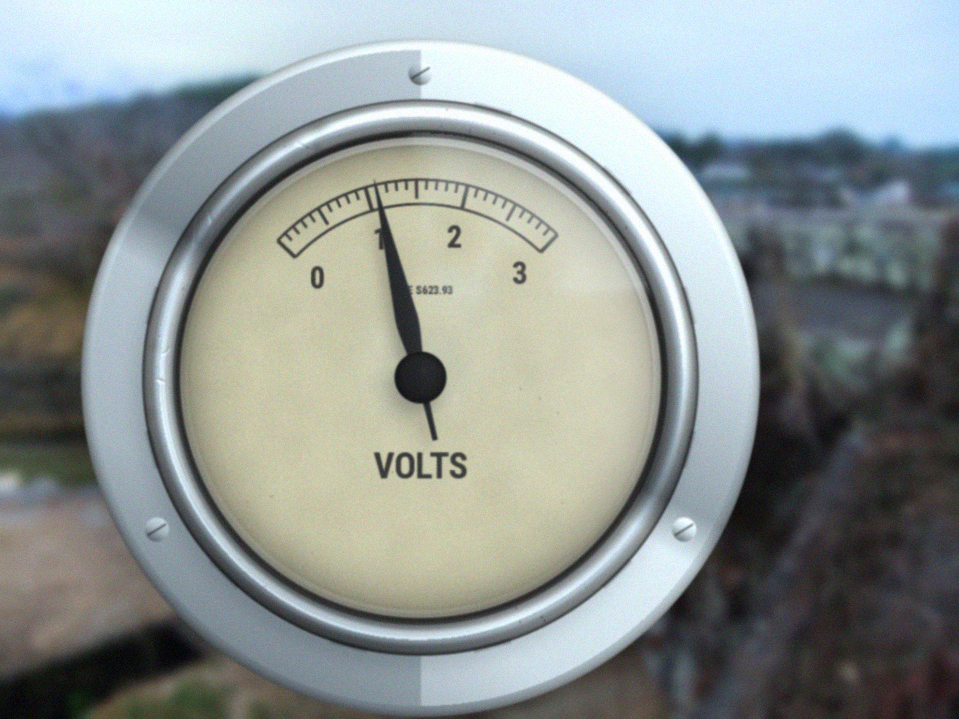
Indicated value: 1.1 V
